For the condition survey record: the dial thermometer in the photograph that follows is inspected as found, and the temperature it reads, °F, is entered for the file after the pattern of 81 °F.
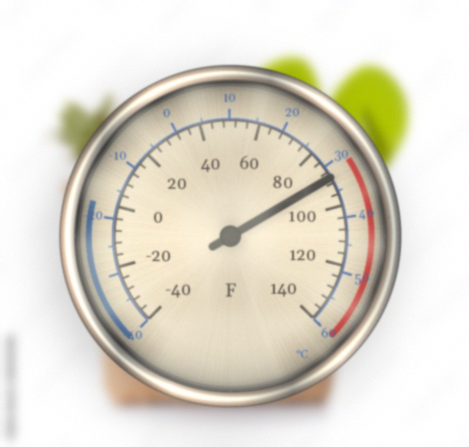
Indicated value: 90 °F
